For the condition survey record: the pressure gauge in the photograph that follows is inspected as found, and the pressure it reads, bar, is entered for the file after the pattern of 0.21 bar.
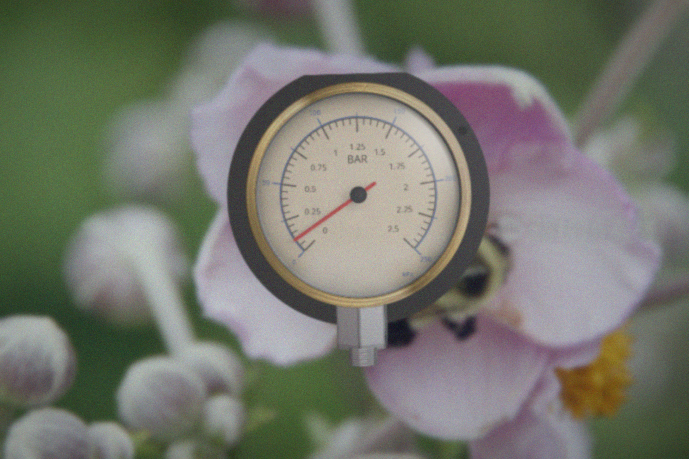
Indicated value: 0.1 bar
